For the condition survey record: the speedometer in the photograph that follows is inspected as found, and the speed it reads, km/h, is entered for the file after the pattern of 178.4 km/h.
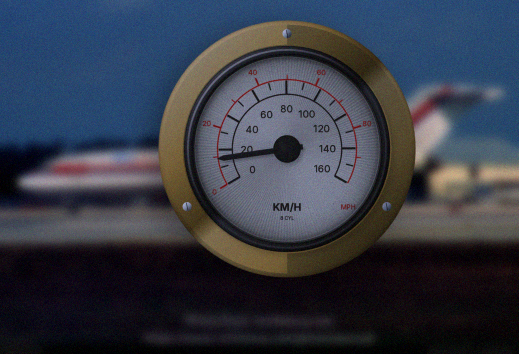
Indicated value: 15 km/h
